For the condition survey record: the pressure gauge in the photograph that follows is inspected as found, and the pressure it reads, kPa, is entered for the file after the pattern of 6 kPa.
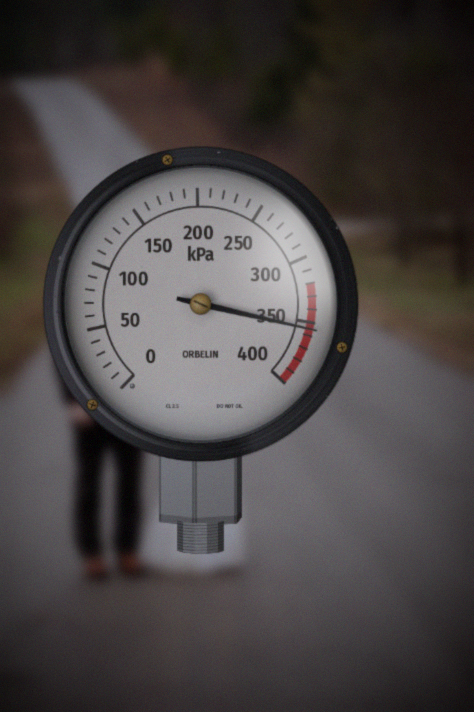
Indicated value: 355 kPa
